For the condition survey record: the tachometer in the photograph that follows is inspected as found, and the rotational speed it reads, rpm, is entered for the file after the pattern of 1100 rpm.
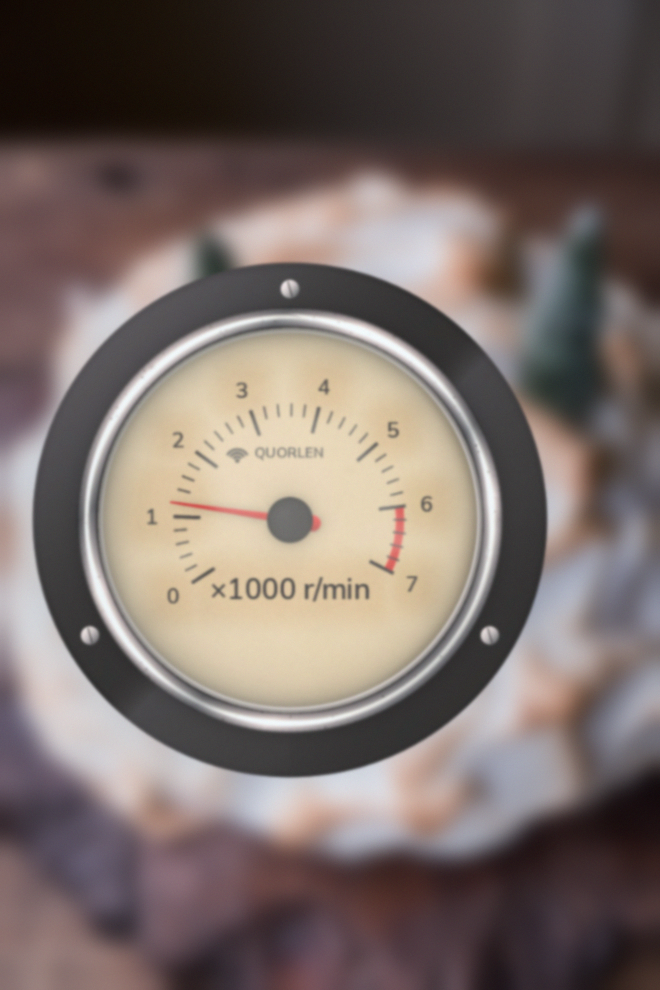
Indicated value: 1200 rpm
